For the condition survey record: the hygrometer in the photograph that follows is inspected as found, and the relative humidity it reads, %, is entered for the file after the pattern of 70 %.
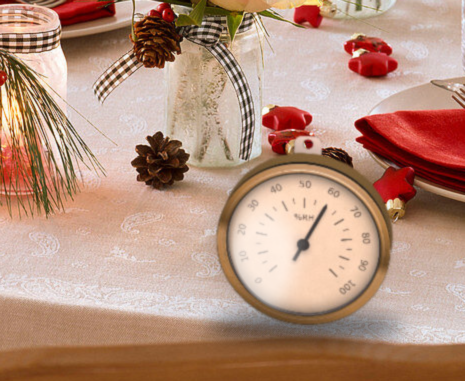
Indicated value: 60 %
